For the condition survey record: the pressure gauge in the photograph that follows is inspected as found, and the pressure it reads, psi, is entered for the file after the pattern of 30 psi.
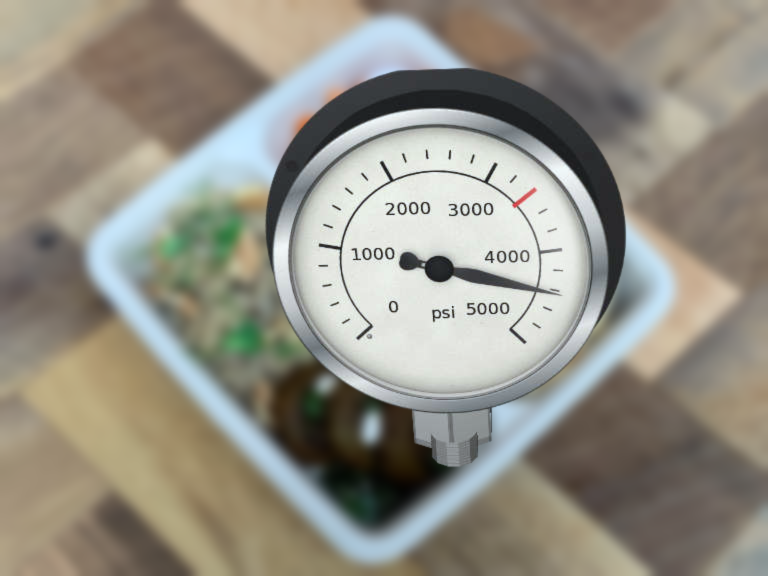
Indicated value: 4400 psi
